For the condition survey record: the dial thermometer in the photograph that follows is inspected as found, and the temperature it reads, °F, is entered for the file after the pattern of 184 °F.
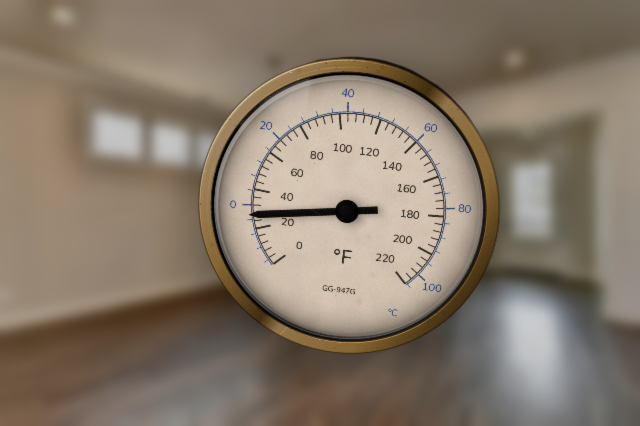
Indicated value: 28 °F
